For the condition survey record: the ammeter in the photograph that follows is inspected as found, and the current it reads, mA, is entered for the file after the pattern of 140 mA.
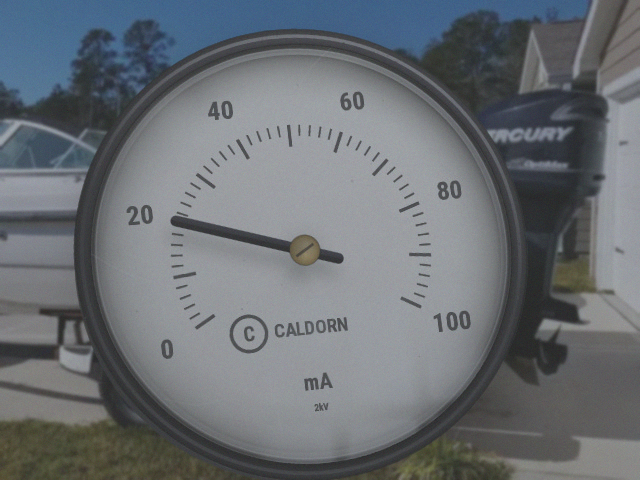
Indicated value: 20 mA
